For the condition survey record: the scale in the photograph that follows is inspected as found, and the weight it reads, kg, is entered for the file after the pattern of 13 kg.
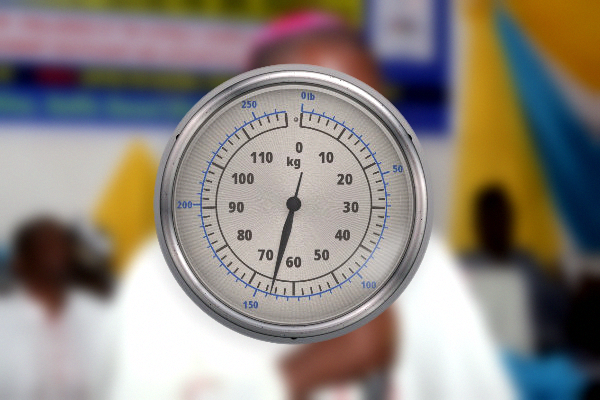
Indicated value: 65 kg
